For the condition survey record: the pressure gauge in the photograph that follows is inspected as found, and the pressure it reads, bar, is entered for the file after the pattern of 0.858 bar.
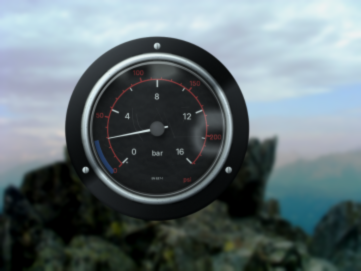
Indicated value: 2 bar
